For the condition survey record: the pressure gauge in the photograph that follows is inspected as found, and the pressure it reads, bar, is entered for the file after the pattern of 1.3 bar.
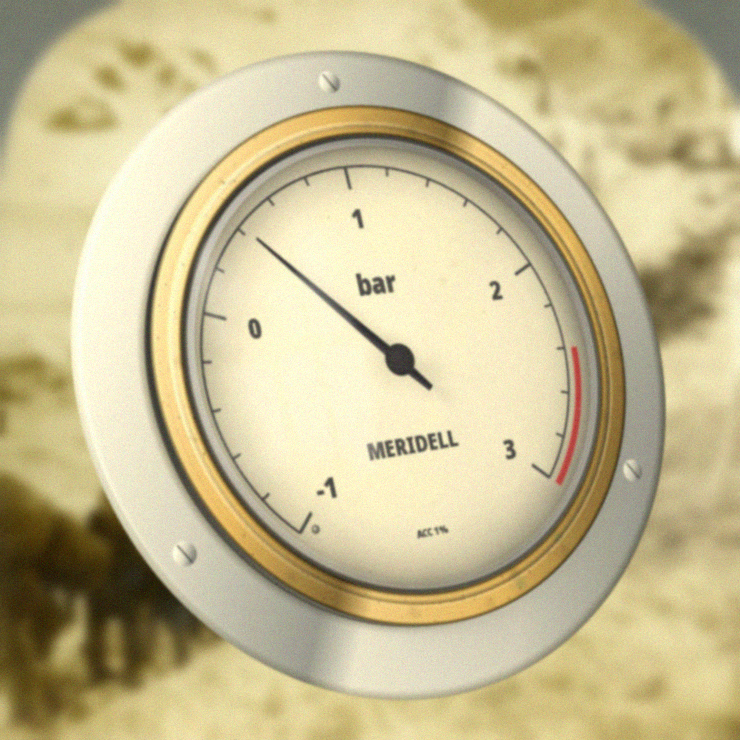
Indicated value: 0.4 bar
